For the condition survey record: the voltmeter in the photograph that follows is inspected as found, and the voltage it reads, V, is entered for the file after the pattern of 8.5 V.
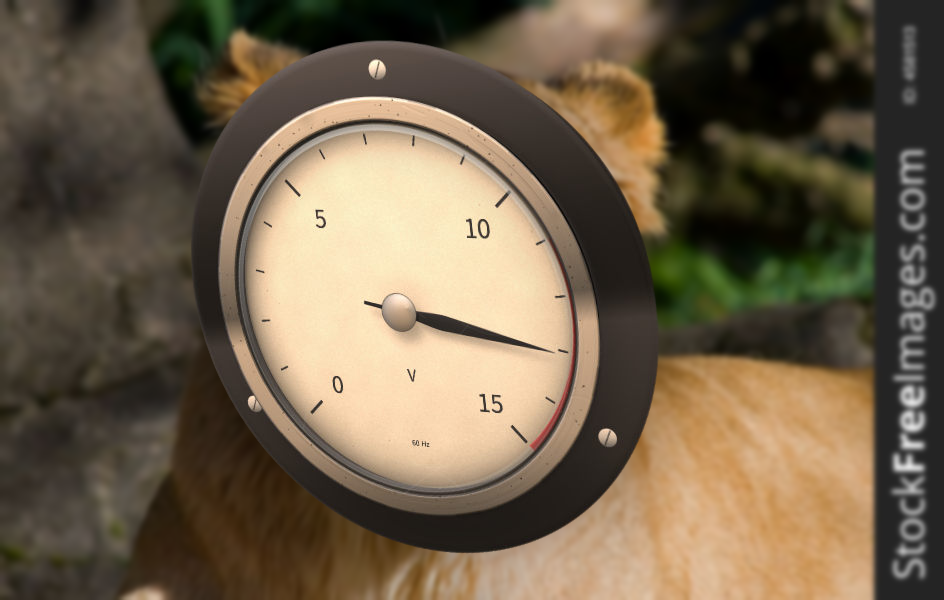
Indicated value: 13 V
